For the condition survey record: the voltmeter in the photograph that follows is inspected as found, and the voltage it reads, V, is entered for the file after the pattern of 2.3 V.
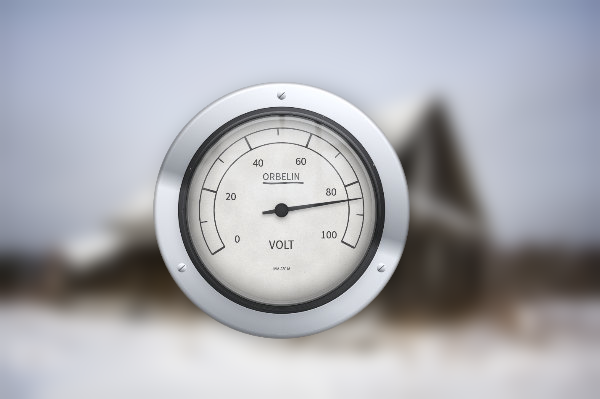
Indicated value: 85 V
